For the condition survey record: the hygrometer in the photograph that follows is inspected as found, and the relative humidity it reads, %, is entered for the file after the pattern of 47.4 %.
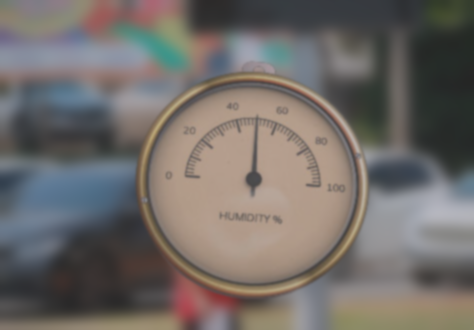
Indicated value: 50 %
